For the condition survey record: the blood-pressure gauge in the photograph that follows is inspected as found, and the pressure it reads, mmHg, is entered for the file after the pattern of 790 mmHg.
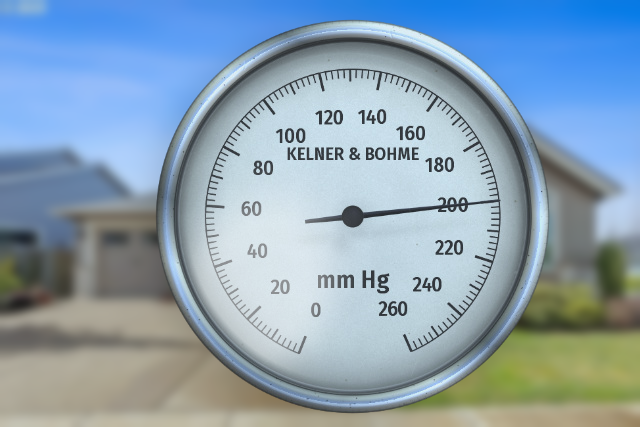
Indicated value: 200 mmHg
